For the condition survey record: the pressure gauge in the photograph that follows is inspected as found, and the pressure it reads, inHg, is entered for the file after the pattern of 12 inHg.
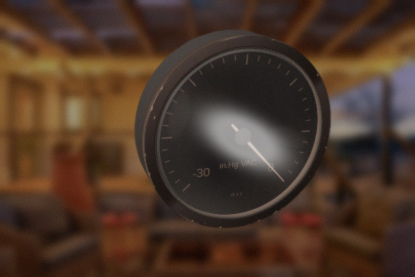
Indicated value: 0 inHg
